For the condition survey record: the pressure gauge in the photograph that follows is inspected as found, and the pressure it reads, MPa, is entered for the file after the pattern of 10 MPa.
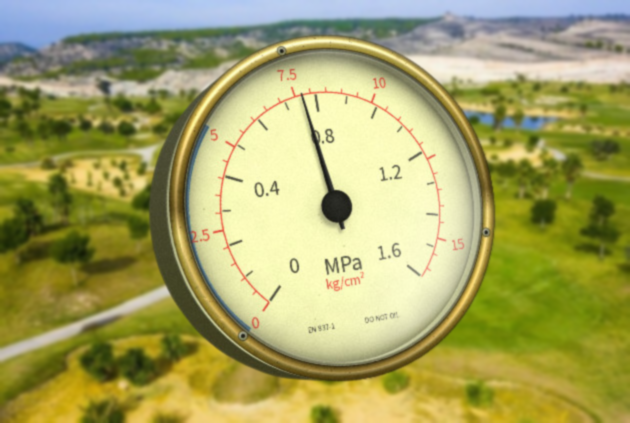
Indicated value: 0.75 MPa
